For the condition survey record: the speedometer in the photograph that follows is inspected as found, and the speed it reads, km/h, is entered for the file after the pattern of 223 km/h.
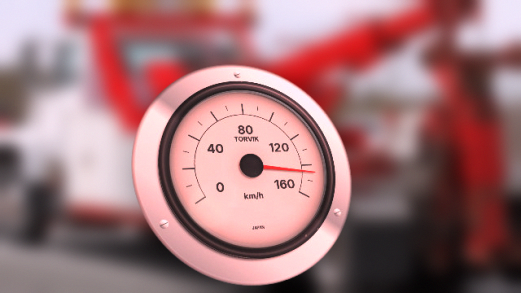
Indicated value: 145 km/h
